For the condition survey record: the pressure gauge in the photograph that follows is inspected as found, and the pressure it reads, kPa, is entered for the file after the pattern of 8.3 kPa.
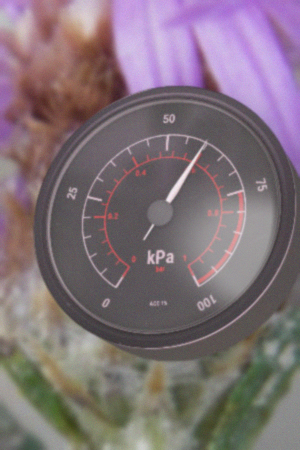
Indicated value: 60 kPa
